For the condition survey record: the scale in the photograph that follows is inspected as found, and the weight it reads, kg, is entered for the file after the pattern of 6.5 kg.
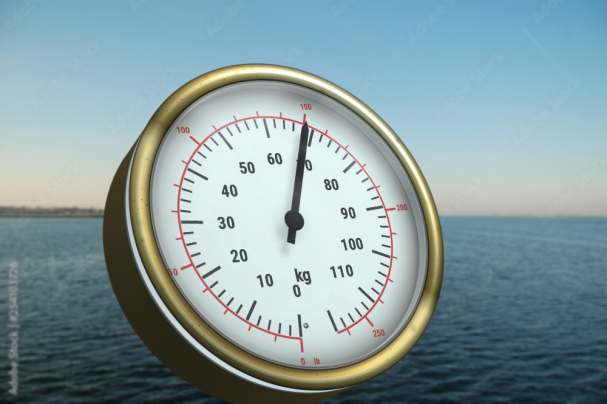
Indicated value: 68 kg
